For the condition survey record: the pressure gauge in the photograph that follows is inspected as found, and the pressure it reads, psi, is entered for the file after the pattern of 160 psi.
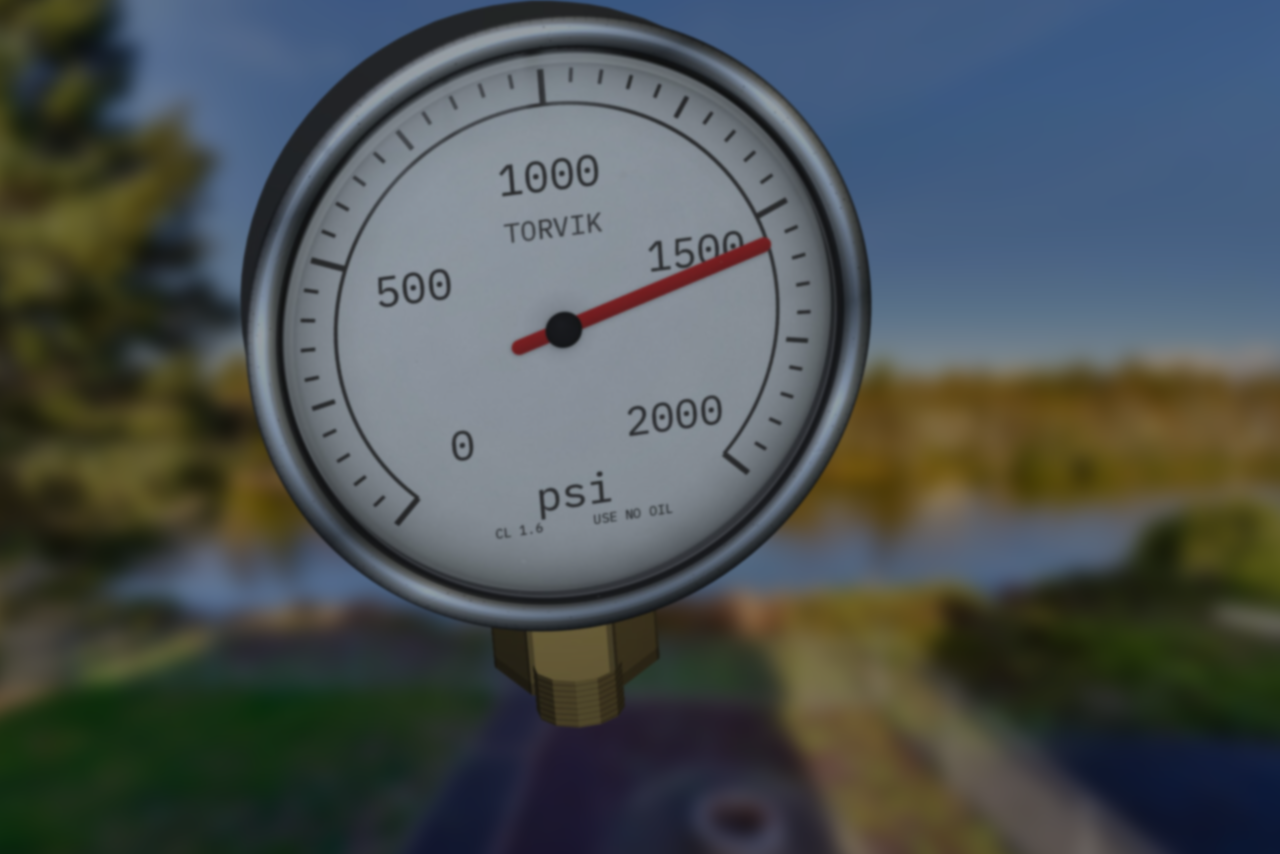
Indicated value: 1550 psi
